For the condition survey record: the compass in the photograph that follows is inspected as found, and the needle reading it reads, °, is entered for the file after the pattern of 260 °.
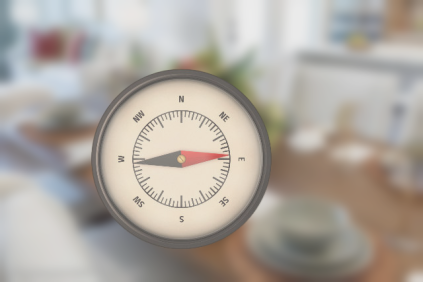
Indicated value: 85 °
